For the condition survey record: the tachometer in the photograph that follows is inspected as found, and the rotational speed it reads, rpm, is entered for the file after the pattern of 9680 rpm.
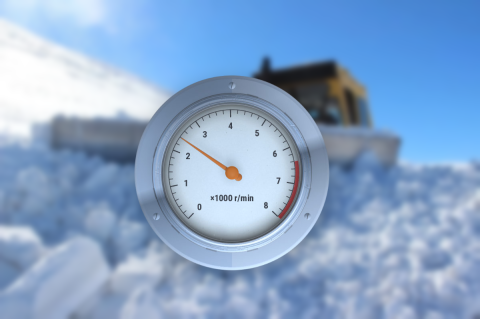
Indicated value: 2400 rpm
